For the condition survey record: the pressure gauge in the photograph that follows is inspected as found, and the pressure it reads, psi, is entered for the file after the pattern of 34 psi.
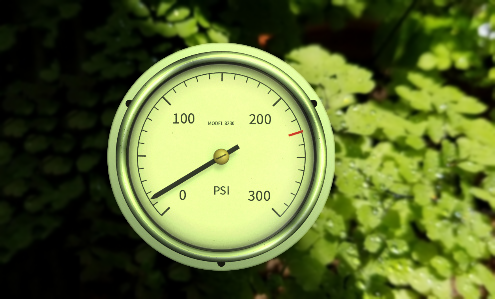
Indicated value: 15 psi
